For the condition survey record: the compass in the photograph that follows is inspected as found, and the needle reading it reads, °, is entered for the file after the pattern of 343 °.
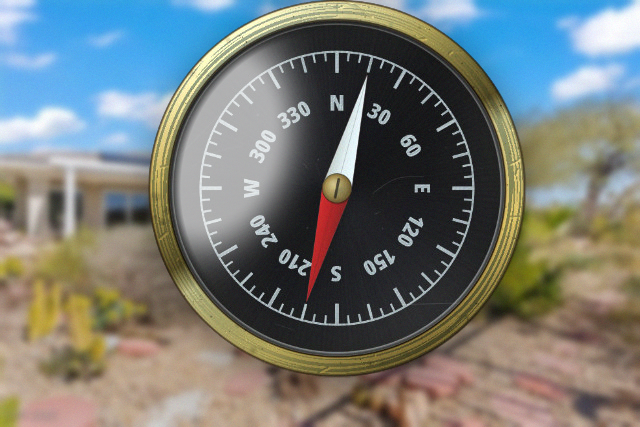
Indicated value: 195 °
